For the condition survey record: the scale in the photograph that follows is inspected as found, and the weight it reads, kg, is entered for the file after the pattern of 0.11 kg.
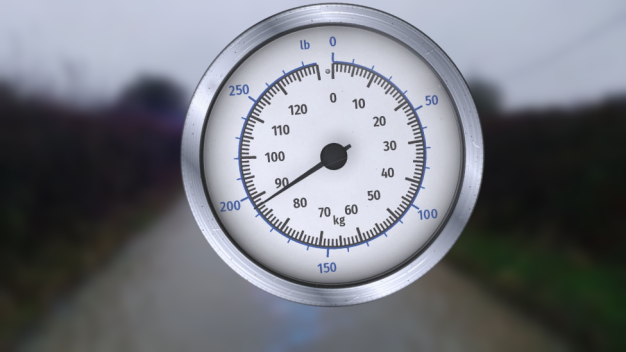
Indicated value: 88 kg
